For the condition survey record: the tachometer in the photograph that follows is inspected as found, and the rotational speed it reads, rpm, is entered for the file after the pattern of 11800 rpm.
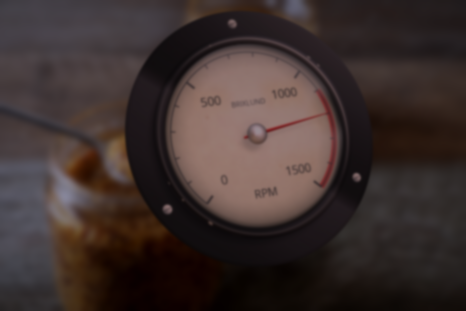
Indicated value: 1200 rpm
